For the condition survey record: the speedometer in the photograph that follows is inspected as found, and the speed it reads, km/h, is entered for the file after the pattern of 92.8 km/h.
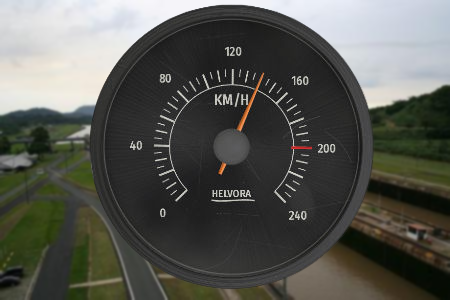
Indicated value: 140 km/h
